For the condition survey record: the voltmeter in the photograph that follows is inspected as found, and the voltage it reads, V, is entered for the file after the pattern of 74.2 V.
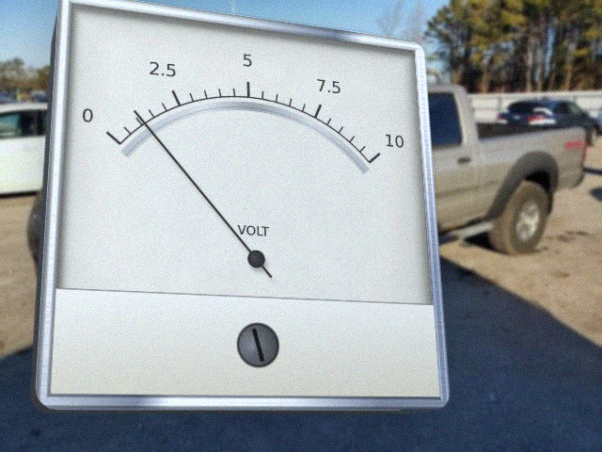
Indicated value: 1 V
